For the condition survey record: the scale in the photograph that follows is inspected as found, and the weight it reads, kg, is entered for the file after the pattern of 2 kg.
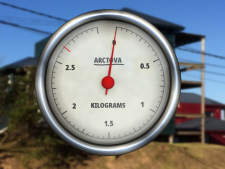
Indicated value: 0 kg
